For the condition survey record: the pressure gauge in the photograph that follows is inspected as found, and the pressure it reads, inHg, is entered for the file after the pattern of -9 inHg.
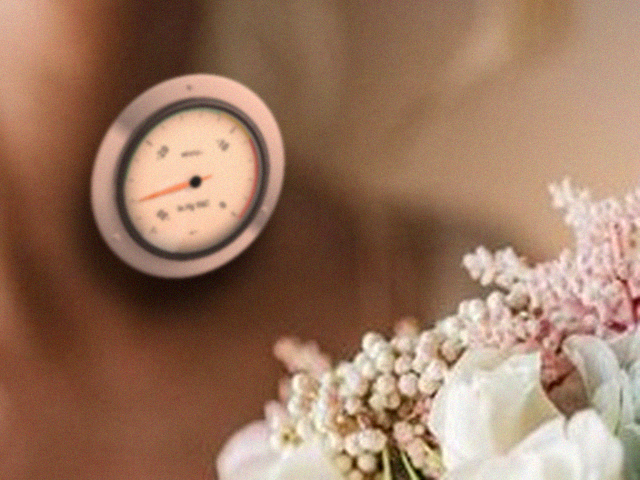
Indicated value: -26 inHg
